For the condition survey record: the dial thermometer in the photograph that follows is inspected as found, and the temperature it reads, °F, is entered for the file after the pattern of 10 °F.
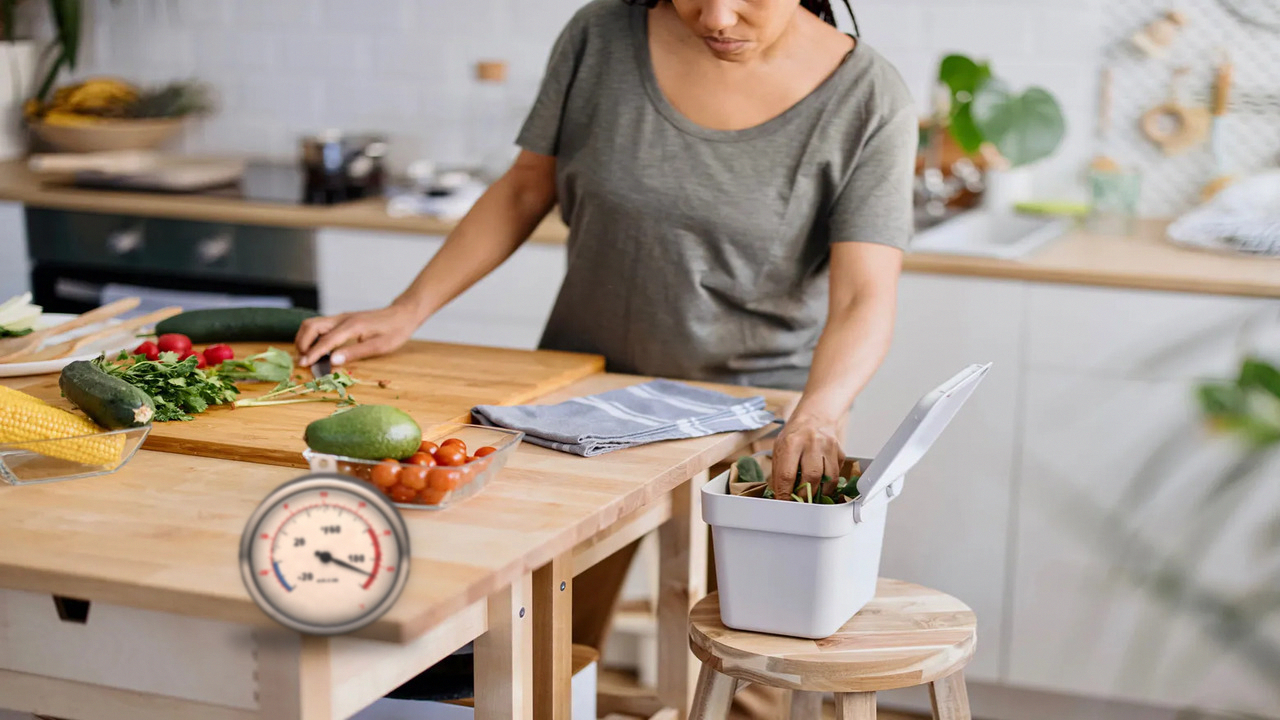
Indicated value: 110 °F
